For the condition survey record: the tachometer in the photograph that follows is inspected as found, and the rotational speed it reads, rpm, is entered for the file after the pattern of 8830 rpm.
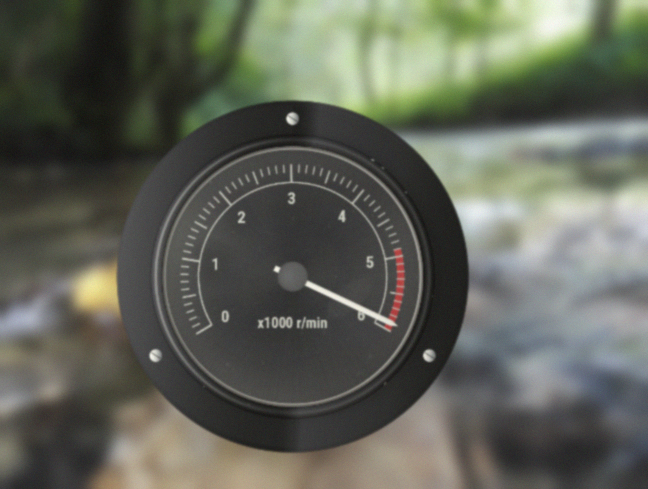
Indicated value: 5900 rpm
